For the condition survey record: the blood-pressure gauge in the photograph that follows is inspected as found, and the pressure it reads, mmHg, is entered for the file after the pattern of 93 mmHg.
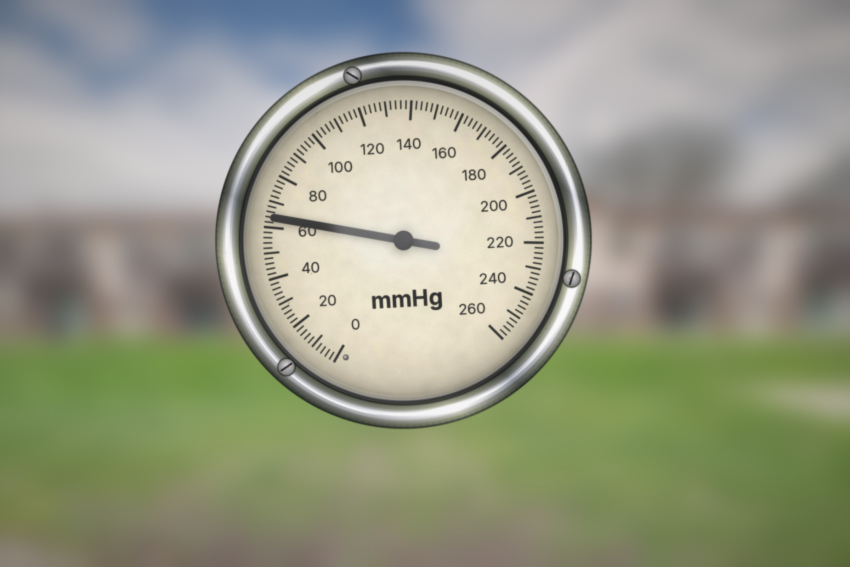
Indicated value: 64 mmHg
